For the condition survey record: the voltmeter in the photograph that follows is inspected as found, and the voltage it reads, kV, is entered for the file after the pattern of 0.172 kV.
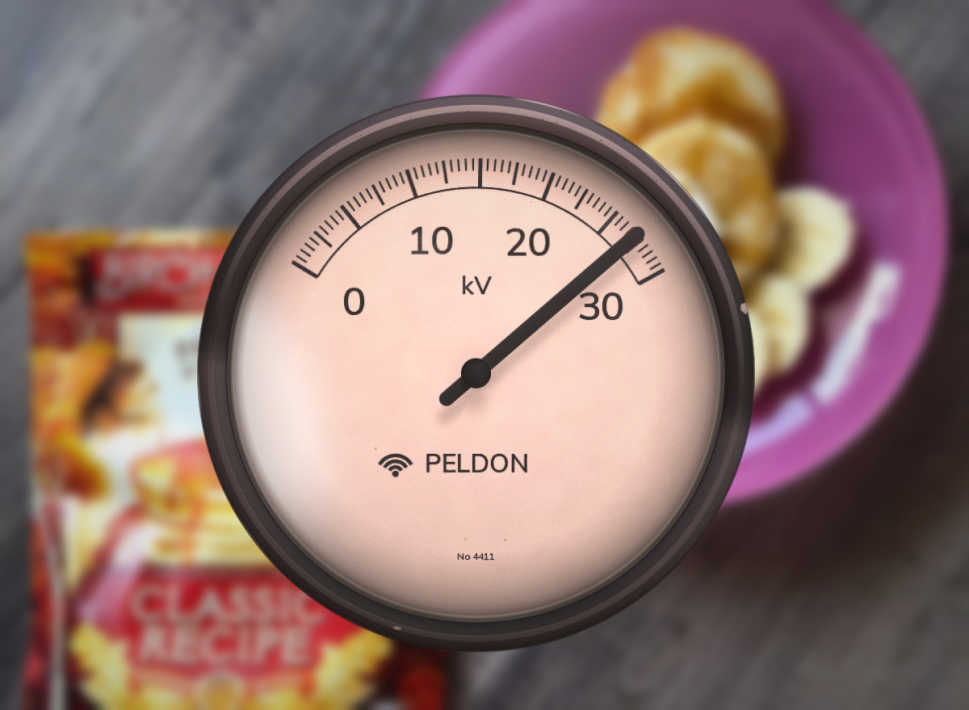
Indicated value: 27 kV
